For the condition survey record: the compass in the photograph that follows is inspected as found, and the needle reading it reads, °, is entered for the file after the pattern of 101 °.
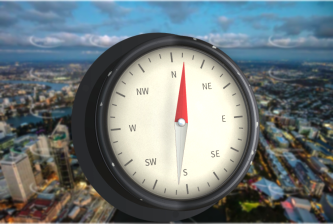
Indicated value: 10 °
